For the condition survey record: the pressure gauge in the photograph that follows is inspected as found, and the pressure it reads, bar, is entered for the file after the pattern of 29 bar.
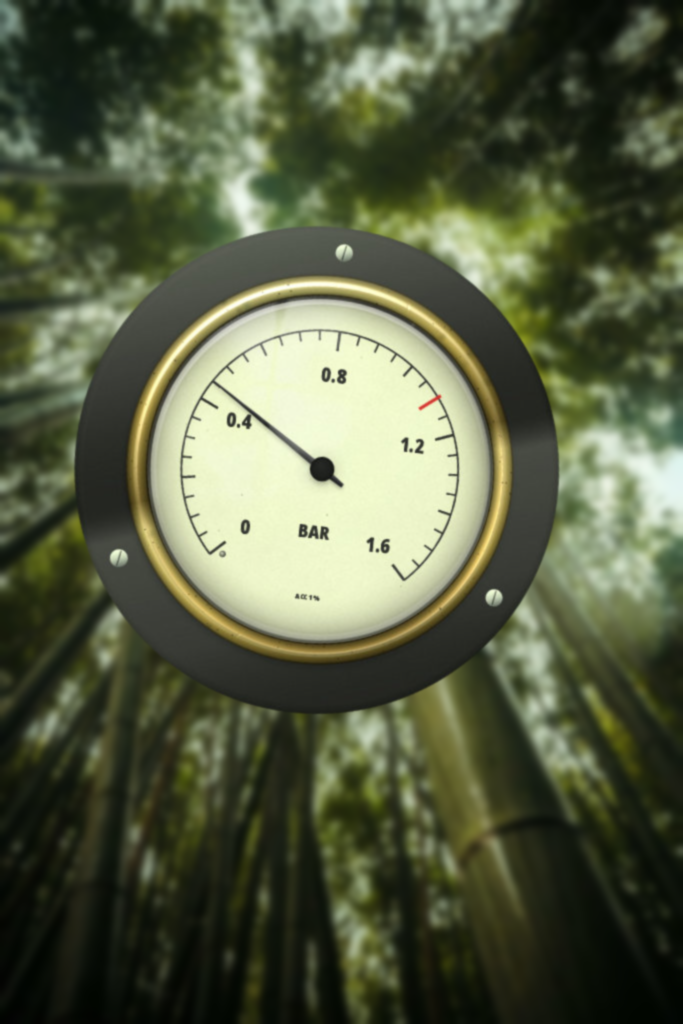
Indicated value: 0.45 bar
